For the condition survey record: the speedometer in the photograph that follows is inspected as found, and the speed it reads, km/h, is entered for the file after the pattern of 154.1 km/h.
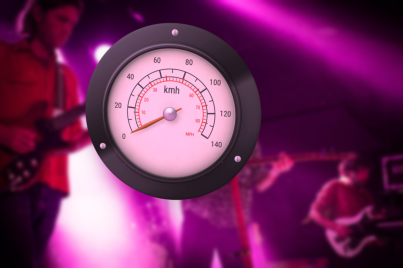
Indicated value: 0 km/h
